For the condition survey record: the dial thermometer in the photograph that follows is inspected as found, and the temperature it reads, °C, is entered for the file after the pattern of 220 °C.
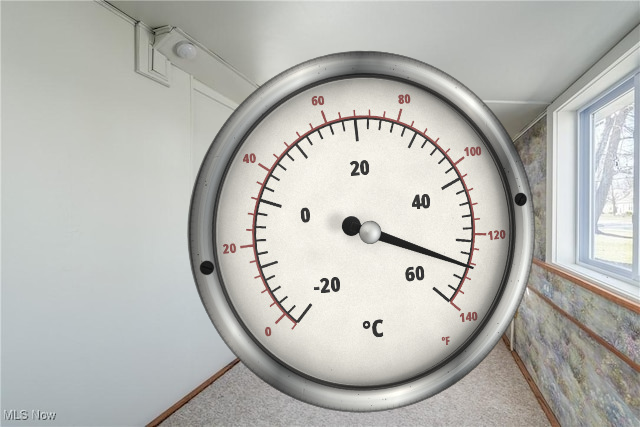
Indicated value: 54 °C
